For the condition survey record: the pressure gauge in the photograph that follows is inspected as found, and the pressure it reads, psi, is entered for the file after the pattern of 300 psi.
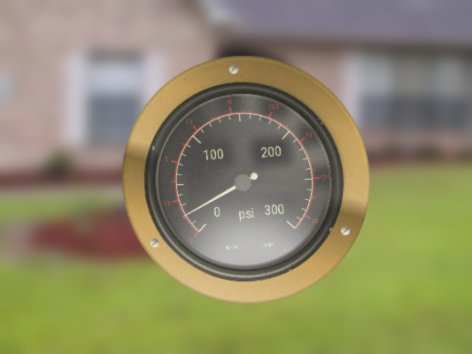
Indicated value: 20 psi
